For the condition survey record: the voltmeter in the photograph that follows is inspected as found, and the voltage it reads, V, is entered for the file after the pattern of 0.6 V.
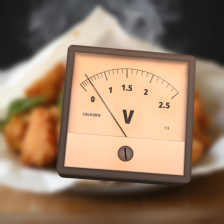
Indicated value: 0.5 V
